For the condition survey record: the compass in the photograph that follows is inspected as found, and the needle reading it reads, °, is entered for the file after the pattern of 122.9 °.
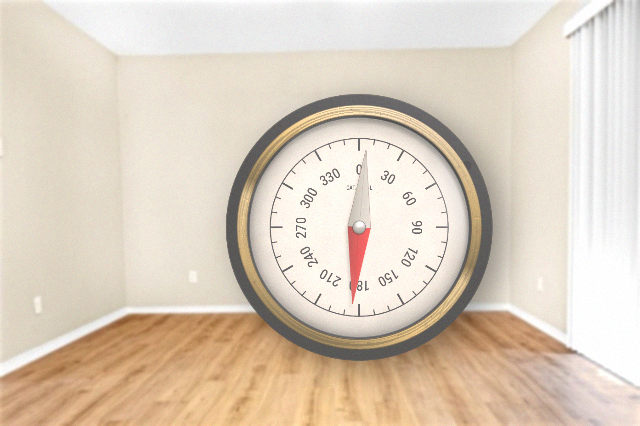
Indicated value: 185 °
